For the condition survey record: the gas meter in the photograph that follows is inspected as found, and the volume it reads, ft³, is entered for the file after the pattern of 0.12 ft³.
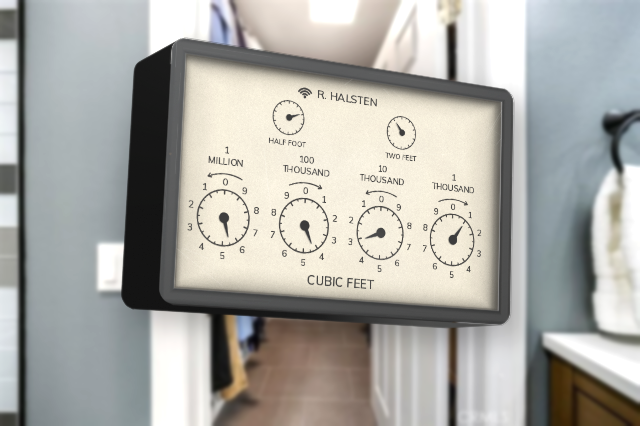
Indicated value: 543100 ft³
